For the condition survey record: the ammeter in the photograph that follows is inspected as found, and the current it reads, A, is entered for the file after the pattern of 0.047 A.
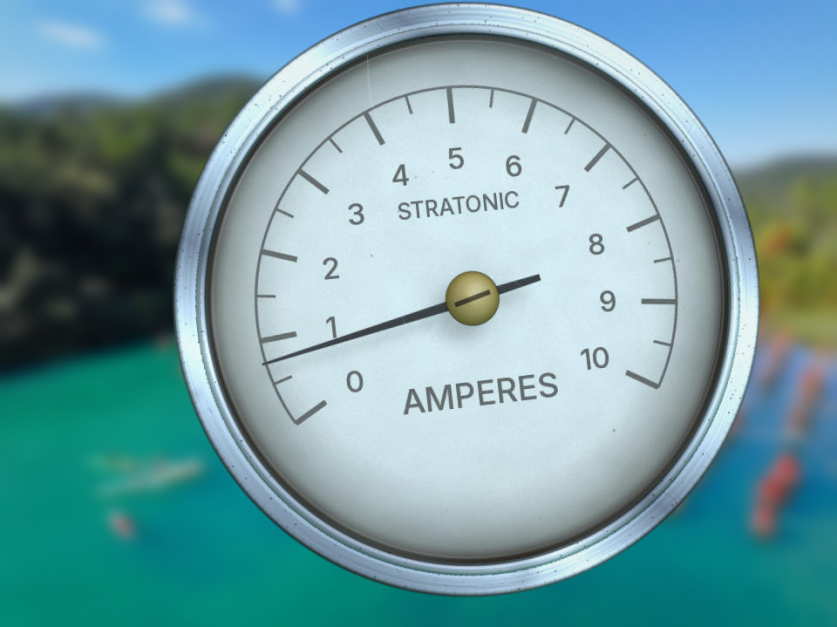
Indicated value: 0.75 A
